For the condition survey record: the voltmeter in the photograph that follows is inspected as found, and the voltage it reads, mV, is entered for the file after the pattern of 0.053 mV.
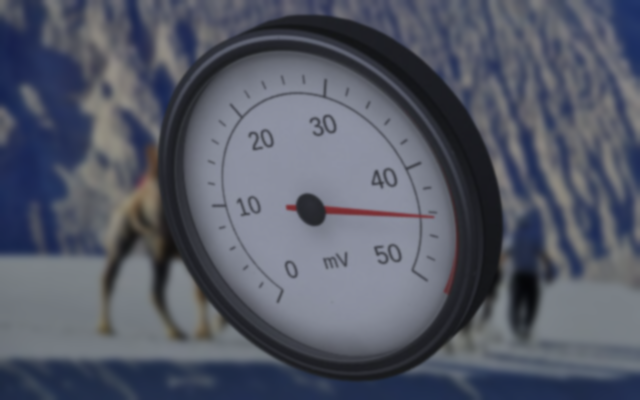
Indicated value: 44 mV
